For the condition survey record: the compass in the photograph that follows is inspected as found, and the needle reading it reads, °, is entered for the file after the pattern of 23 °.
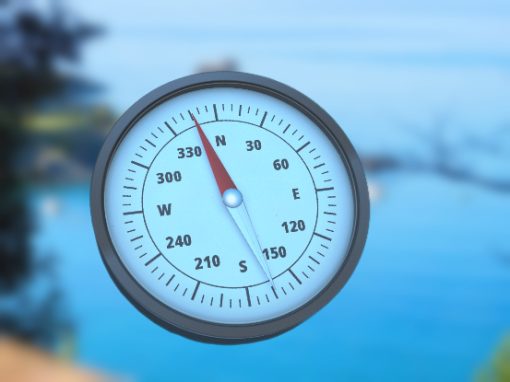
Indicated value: 345 °
